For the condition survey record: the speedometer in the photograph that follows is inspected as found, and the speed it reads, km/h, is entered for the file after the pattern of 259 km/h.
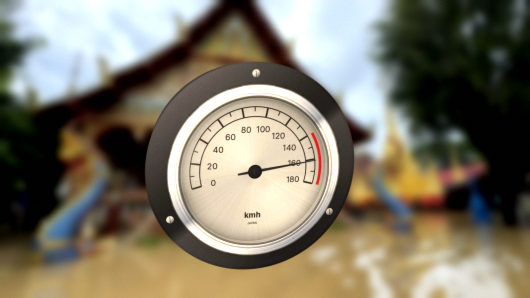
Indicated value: 160 km/h
